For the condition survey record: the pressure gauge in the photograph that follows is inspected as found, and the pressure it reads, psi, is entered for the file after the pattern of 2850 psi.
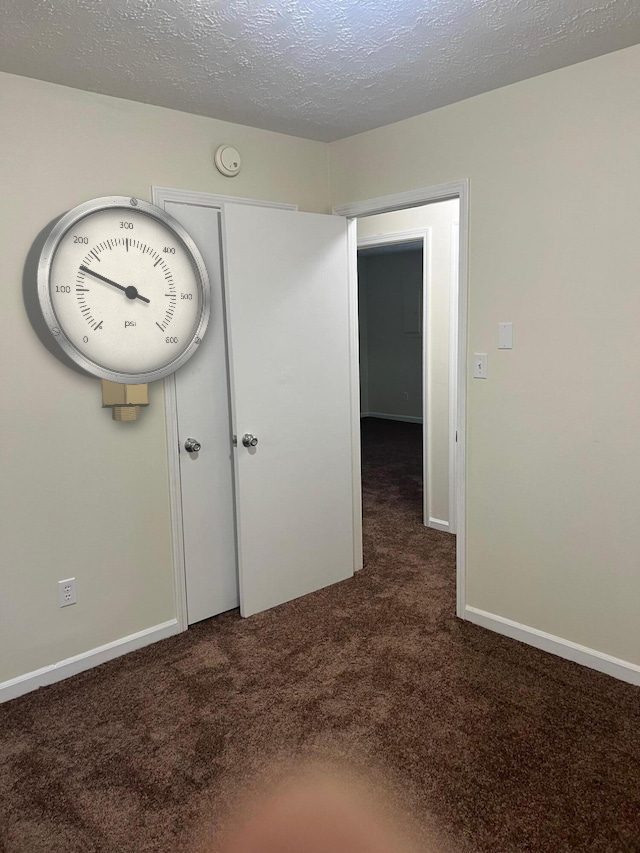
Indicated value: 150 psi
